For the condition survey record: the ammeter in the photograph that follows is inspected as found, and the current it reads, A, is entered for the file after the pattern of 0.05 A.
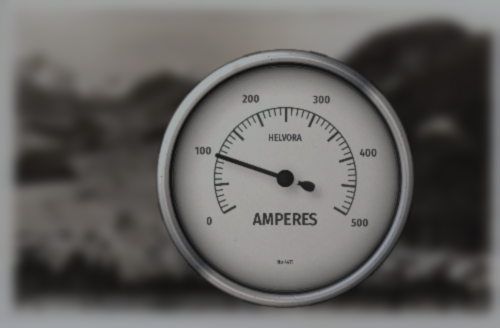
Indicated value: 100 A
